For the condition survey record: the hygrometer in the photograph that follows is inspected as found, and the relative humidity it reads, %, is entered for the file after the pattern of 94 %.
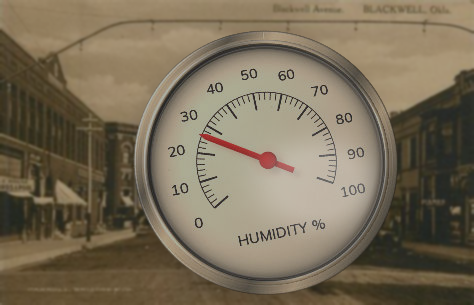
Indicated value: 26 %
